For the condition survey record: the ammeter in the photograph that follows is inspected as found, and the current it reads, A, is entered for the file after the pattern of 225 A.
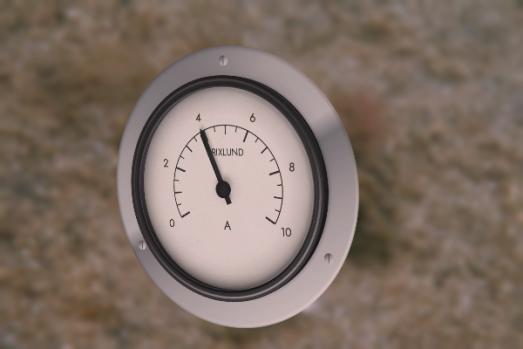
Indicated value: 4 A
